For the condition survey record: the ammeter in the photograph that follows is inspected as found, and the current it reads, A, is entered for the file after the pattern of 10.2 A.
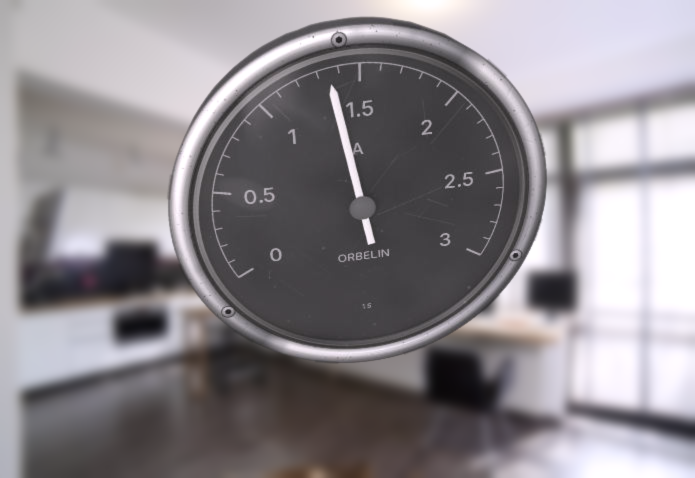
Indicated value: 1.35 A
